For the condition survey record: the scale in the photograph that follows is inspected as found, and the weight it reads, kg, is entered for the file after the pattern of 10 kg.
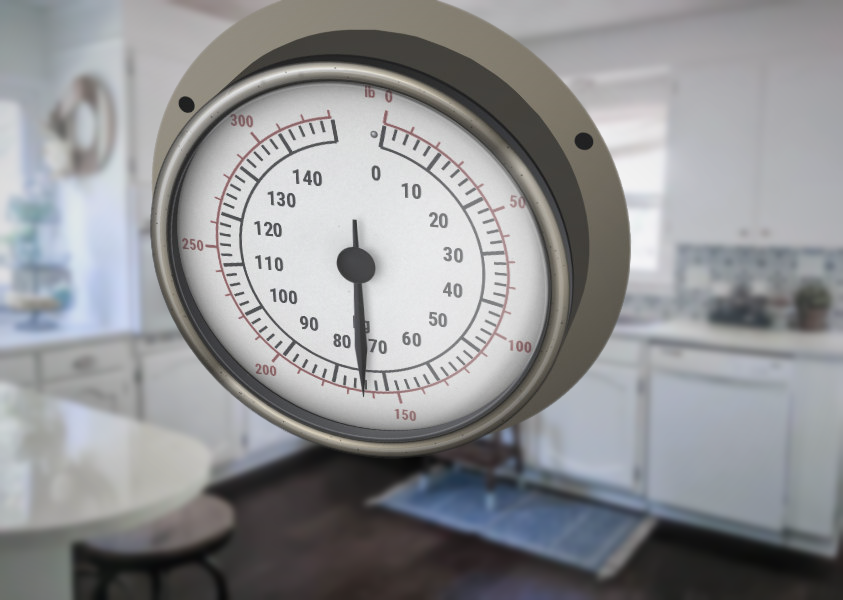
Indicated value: 74 kg
